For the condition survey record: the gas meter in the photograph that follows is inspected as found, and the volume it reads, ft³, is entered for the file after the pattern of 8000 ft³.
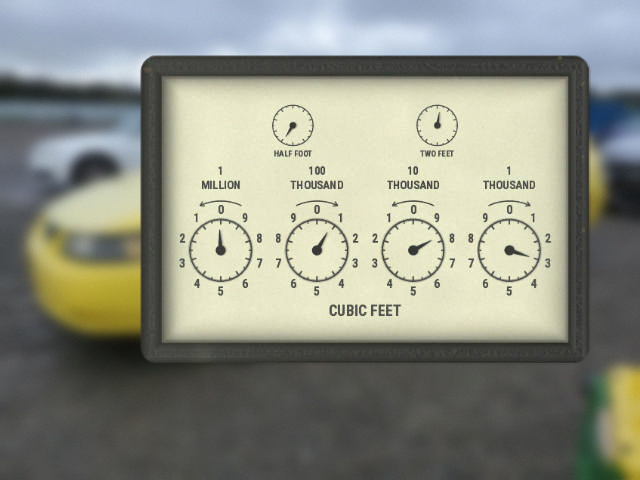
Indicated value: 8300 ft³
